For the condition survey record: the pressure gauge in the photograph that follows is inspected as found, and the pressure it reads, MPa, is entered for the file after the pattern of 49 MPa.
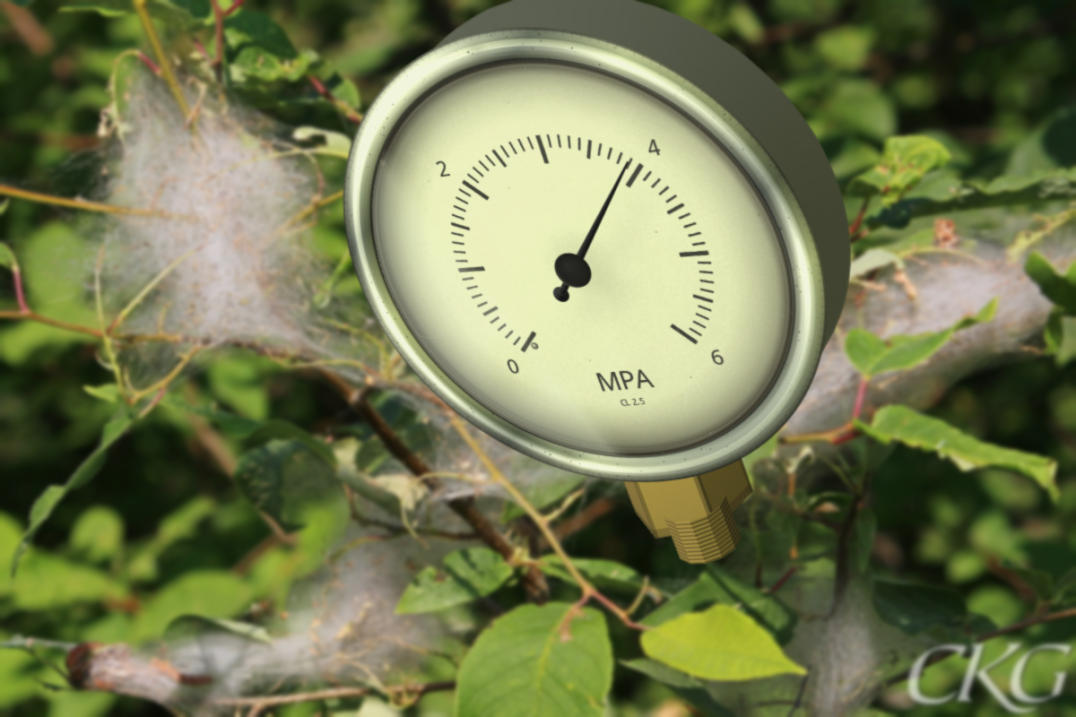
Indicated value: 3.9 MPa
